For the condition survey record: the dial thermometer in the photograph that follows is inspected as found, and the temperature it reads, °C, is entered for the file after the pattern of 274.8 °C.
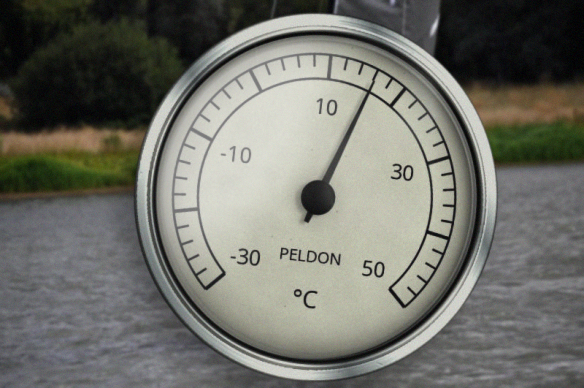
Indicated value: 16 °C
